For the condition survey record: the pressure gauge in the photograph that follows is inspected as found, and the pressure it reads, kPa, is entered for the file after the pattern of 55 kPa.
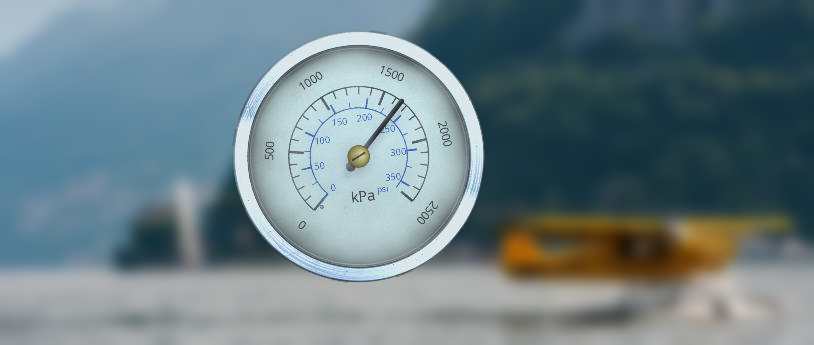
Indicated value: 1650 kPa
